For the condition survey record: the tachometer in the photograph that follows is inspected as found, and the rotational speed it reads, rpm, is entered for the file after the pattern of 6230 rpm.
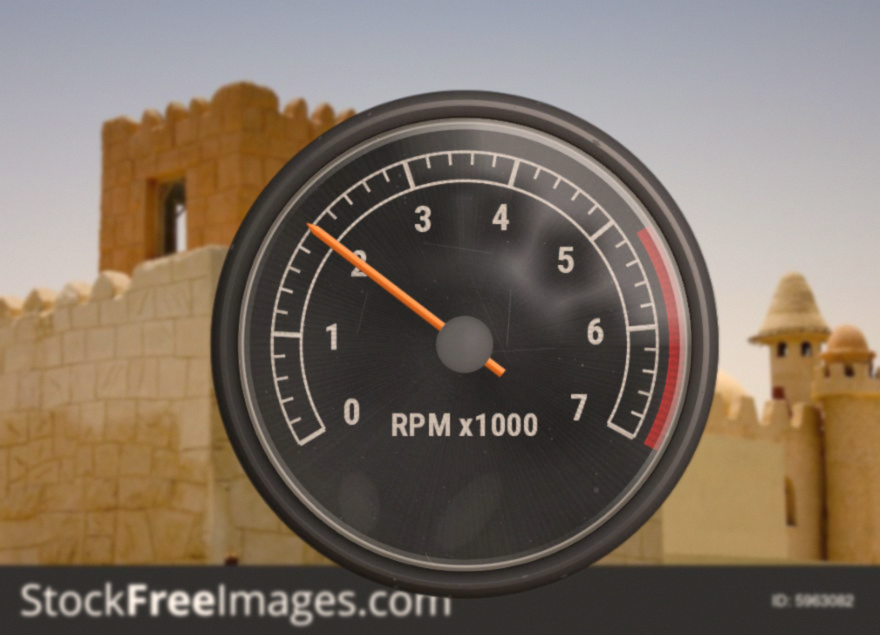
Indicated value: 2000 rpm
